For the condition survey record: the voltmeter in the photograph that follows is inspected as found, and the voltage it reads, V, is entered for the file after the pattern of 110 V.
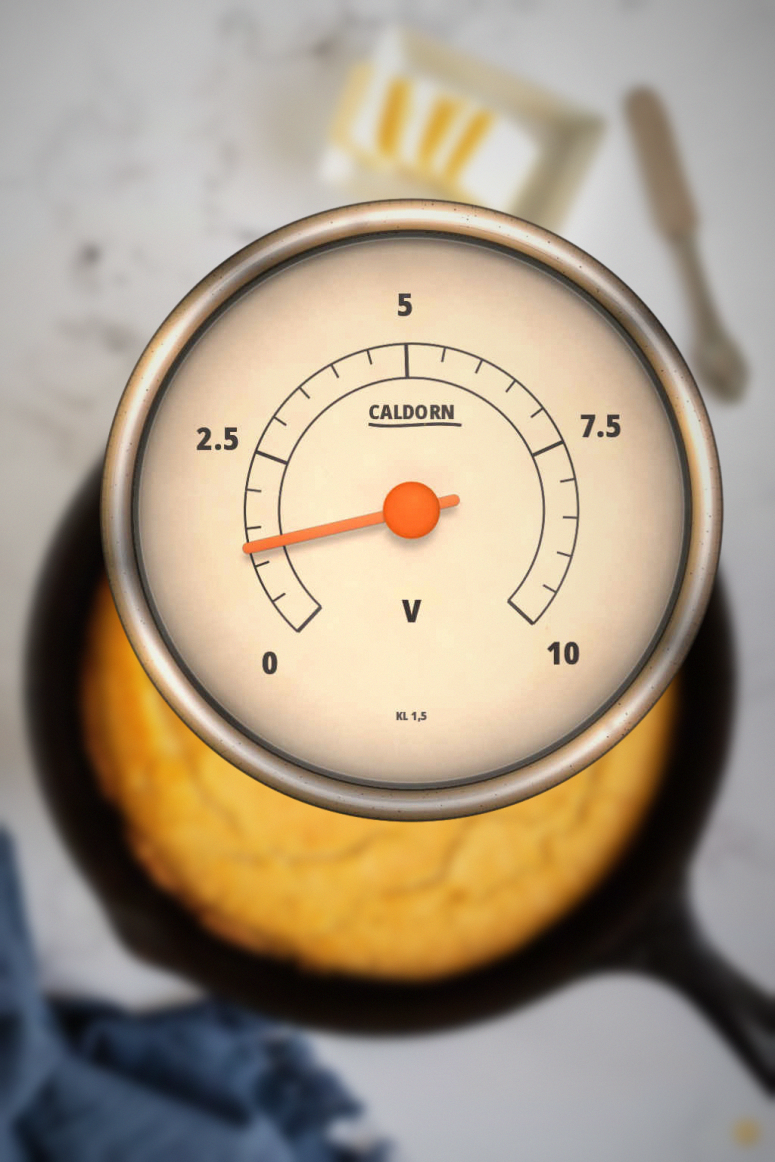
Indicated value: 1.25 V
